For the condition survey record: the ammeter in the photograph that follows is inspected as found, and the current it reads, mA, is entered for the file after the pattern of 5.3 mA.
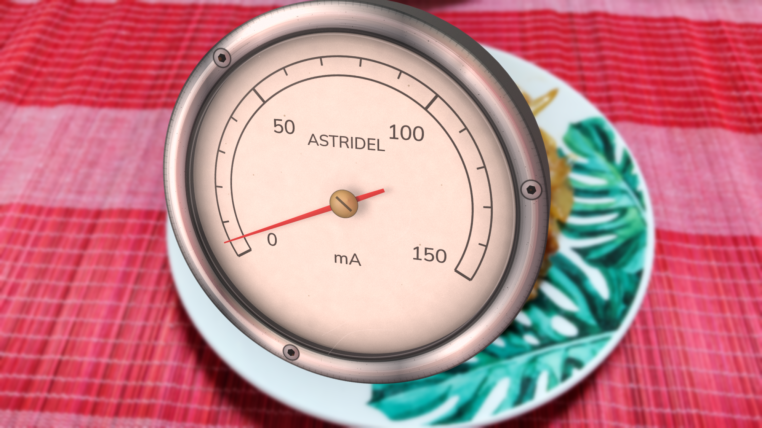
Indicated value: 5 mA
